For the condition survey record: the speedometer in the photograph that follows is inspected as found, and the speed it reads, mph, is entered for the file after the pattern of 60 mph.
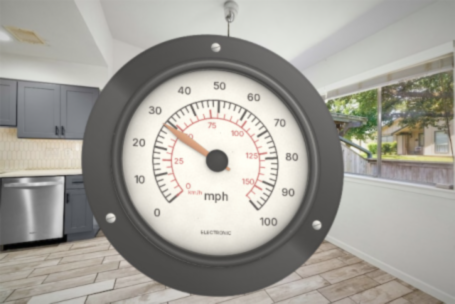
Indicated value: 28 mph
